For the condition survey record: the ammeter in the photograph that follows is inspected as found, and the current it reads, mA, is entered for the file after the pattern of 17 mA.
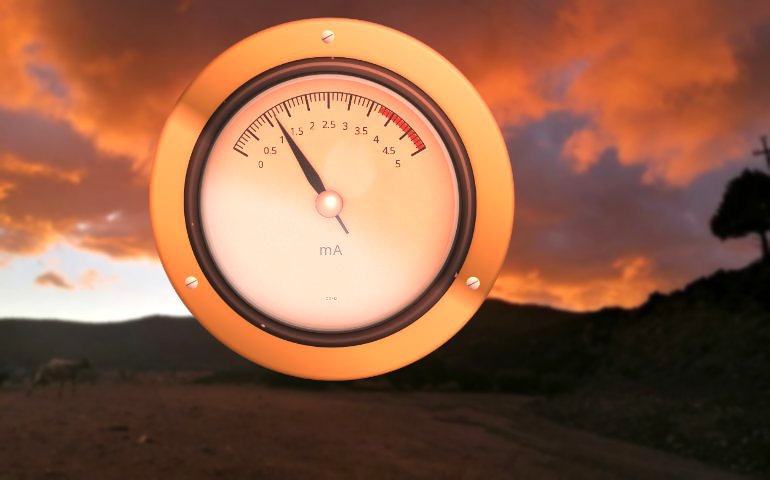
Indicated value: 1.2 mA
